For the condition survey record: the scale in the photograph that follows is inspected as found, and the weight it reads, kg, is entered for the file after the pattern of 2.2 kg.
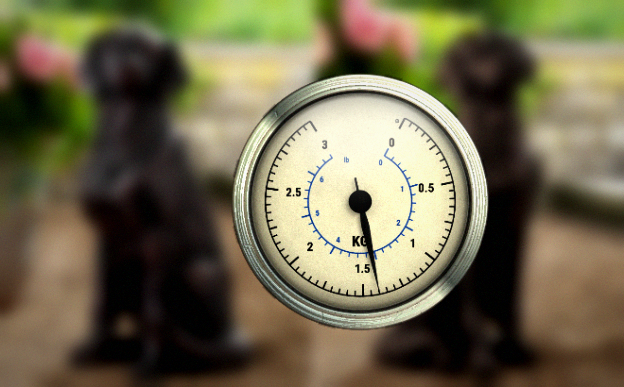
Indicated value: 1.4 kg
